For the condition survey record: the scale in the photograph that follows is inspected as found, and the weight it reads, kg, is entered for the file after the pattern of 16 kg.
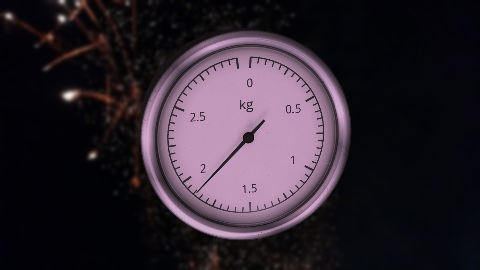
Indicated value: 1.9 kg
